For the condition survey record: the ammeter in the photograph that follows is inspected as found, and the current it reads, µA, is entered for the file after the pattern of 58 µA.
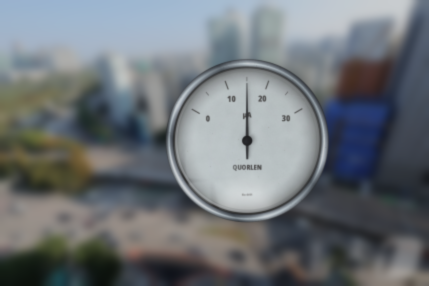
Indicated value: 15 µA
